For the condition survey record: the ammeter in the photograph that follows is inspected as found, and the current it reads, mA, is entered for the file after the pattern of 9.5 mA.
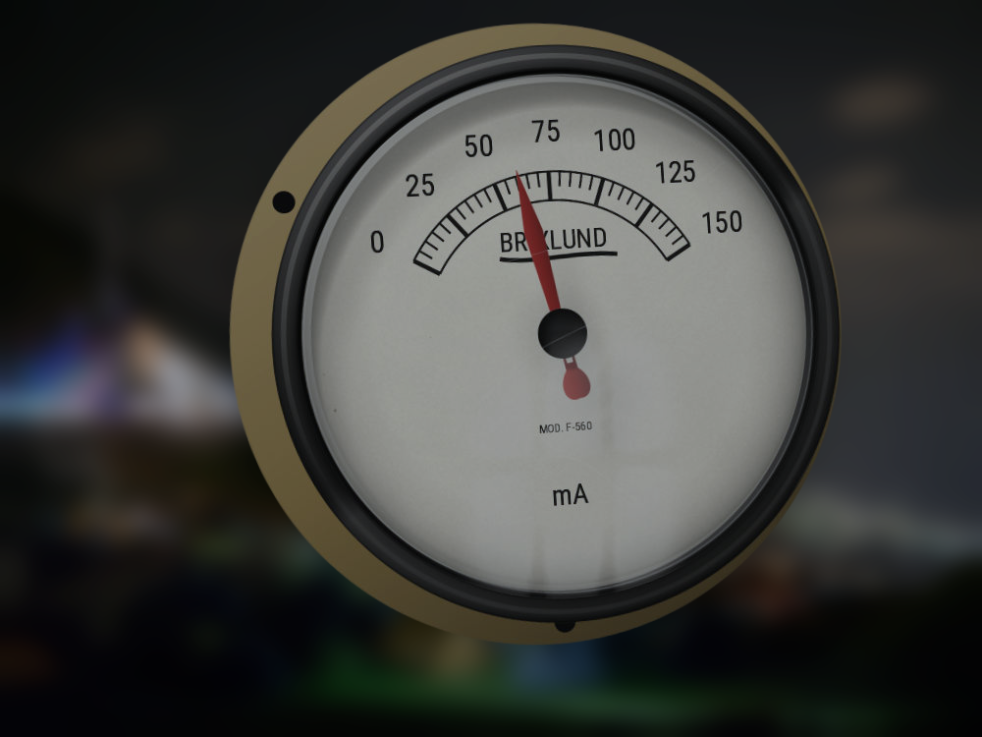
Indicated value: 60 mA
